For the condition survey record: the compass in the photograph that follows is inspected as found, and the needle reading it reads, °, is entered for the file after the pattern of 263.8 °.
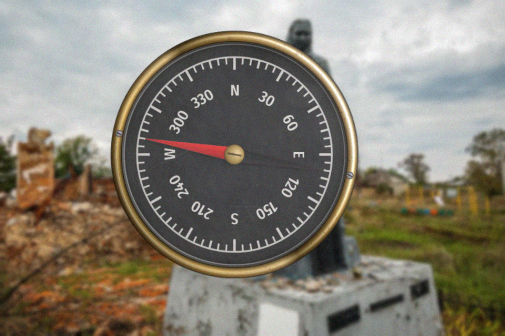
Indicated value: 280 °
